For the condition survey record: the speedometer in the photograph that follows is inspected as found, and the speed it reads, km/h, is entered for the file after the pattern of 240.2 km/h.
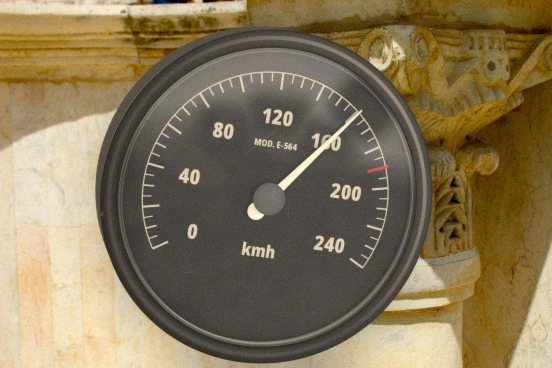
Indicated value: 160 km/h
